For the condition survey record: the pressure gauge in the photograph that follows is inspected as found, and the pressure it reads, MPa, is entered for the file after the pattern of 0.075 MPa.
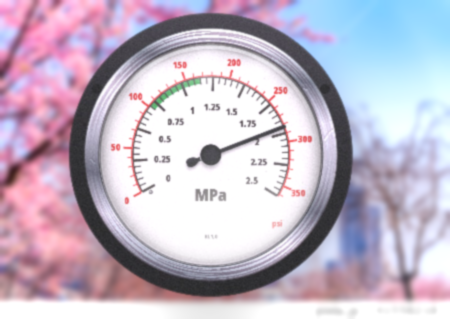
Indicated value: 1.95 MPa
